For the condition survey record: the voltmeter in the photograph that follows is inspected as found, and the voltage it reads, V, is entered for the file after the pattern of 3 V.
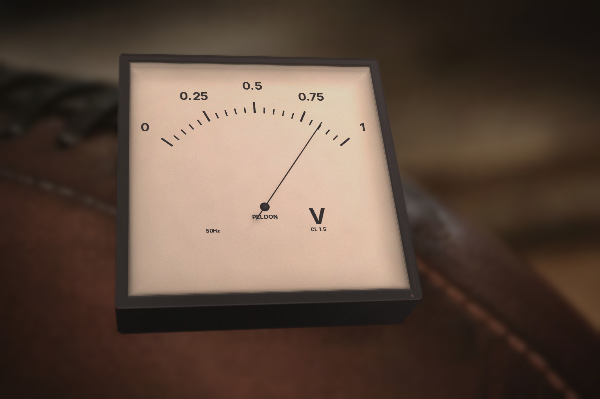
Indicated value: 0.85 V
